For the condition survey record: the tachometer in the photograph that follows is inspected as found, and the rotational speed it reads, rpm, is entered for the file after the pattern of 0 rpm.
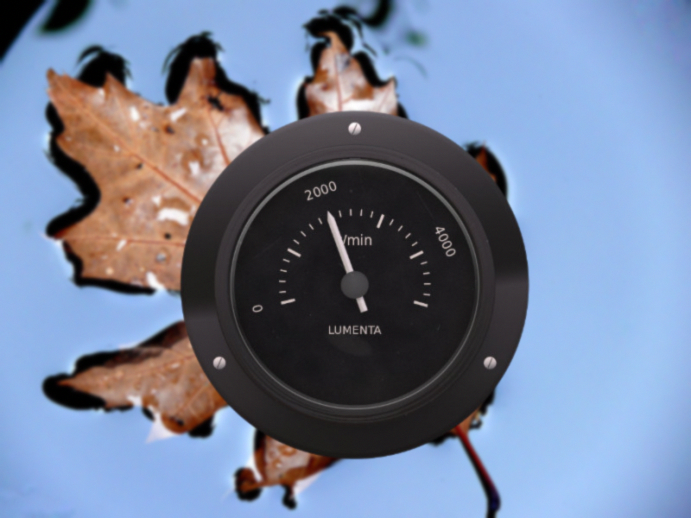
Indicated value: 2000 rpm
